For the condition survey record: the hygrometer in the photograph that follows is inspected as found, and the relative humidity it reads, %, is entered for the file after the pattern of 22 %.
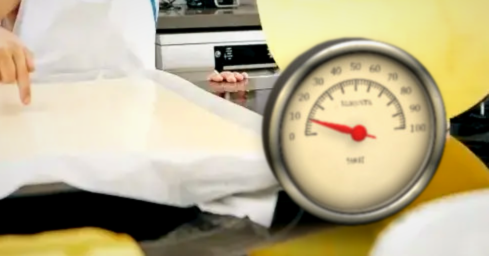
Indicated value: 10 %
